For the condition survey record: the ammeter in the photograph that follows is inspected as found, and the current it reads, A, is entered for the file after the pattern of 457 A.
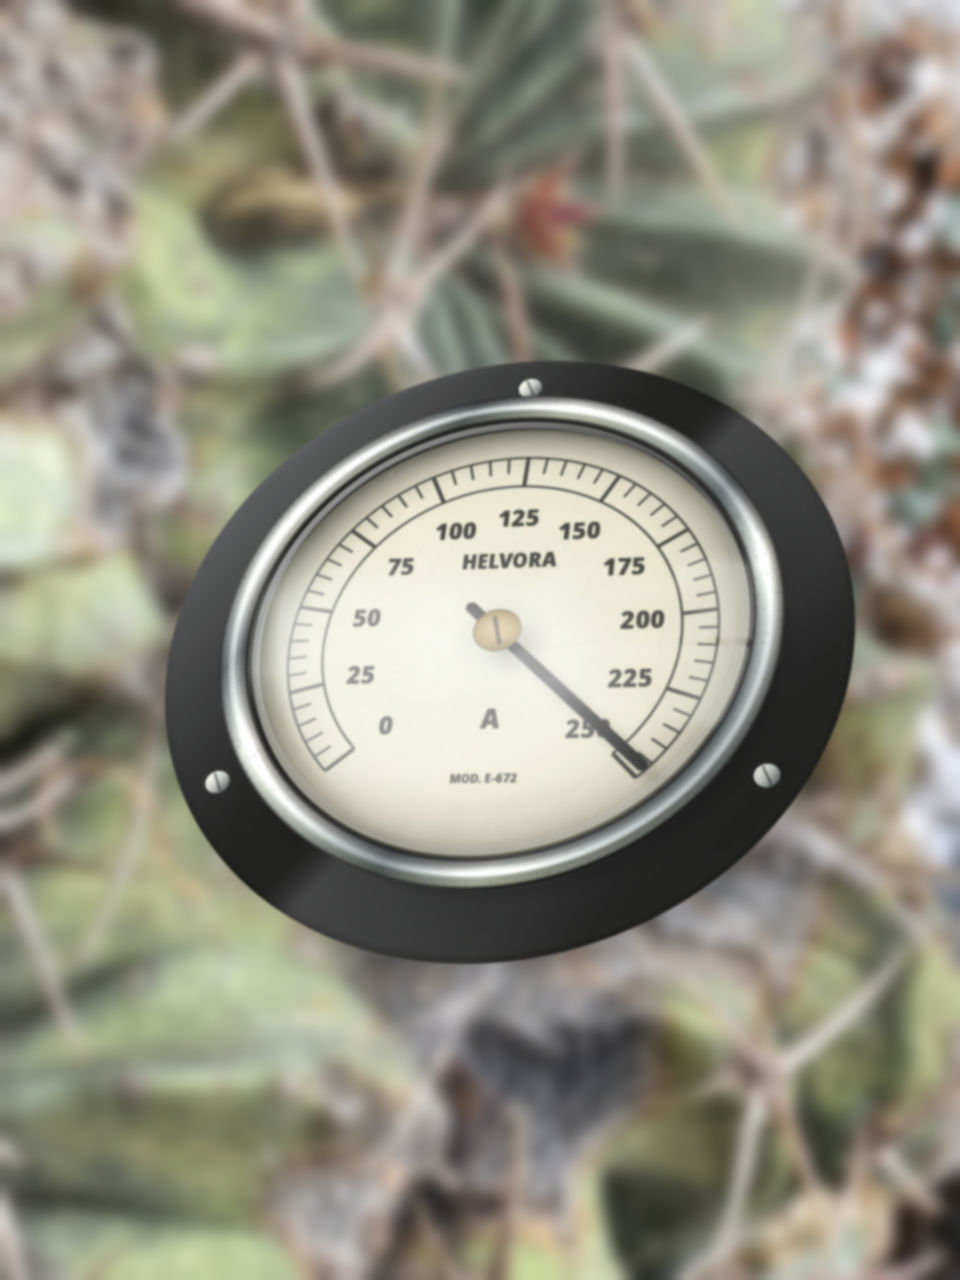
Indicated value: 247.5 A
